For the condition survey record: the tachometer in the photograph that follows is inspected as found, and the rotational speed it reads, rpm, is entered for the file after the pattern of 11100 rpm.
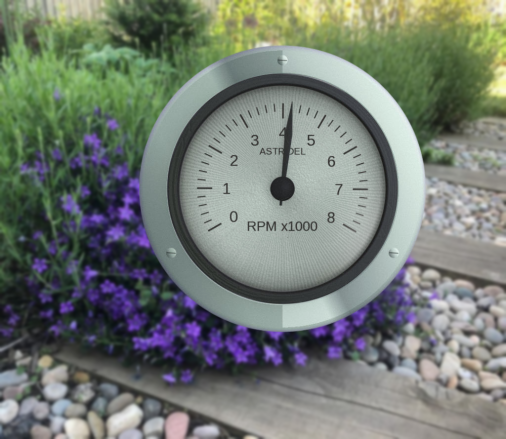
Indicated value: 4200 rpm
